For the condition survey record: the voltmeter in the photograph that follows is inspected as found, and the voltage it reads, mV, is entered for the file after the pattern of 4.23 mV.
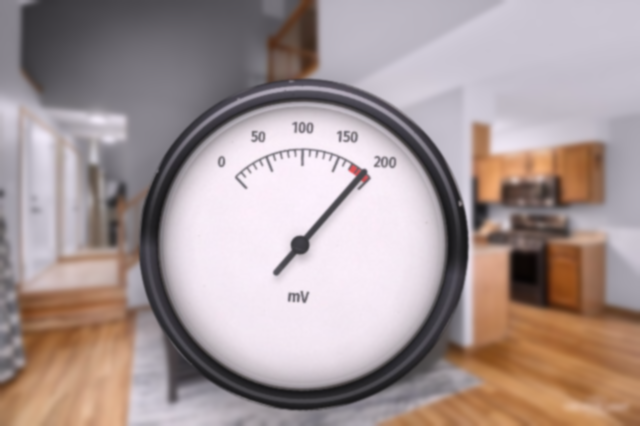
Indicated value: 190 mV
